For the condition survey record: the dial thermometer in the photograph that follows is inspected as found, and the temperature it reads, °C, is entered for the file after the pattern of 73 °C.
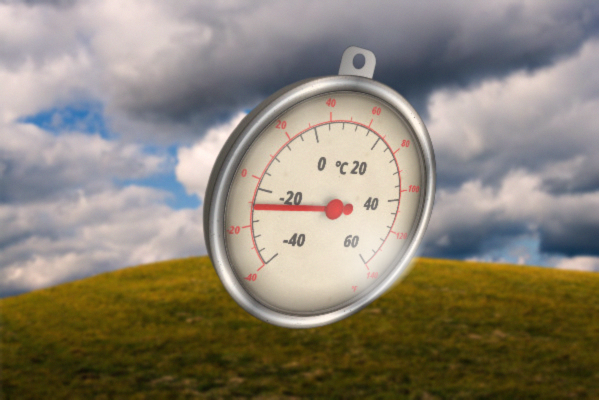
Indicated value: -24 °C
